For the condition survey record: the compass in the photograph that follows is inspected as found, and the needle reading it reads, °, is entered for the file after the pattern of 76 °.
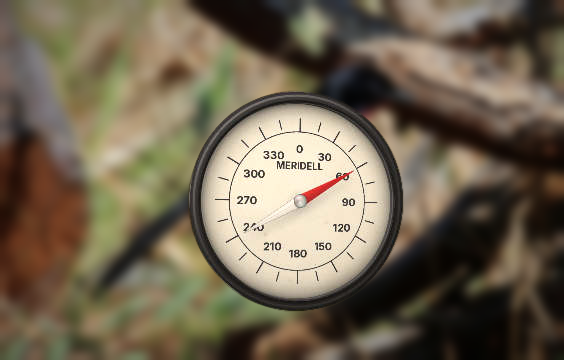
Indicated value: 60 °
